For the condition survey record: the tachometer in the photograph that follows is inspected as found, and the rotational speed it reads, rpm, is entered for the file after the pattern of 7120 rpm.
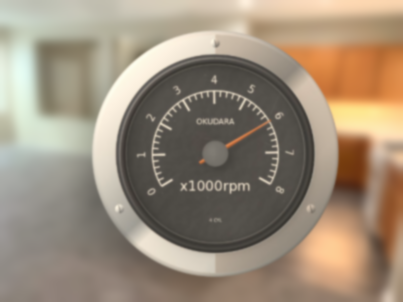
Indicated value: 6000 rpm
